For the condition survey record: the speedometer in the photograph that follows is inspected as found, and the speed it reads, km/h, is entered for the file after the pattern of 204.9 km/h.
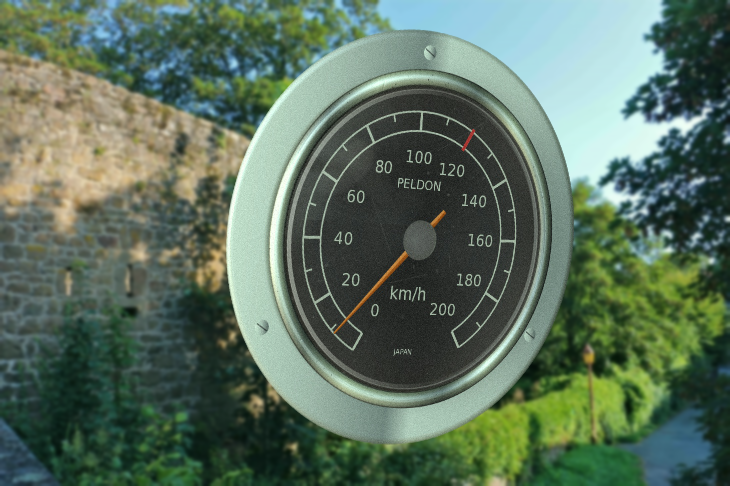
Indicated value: 10 km/h
